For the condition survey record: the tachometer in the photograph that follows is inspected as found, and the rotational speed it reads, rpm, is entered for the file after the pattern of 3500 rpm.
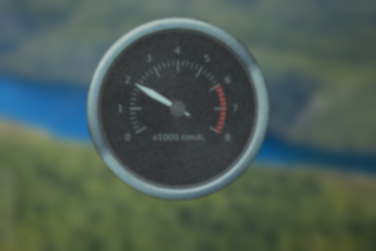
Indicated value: 2000 rpm
